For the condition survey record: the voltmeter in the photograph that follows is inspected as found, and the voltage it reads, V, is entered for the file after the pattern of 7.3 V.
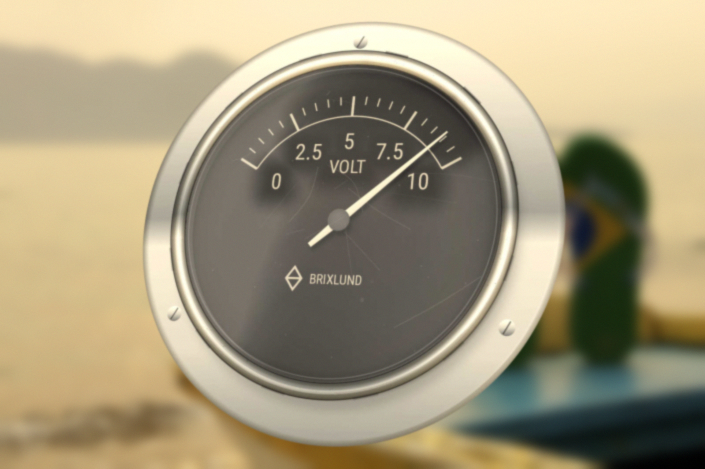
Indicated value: 9 V
